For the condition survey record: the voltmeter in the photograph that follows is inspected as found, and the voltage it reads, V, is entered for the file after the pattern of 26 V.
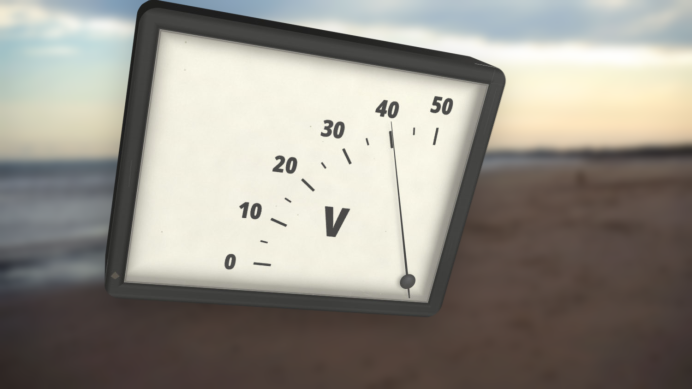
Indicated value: 40 V
